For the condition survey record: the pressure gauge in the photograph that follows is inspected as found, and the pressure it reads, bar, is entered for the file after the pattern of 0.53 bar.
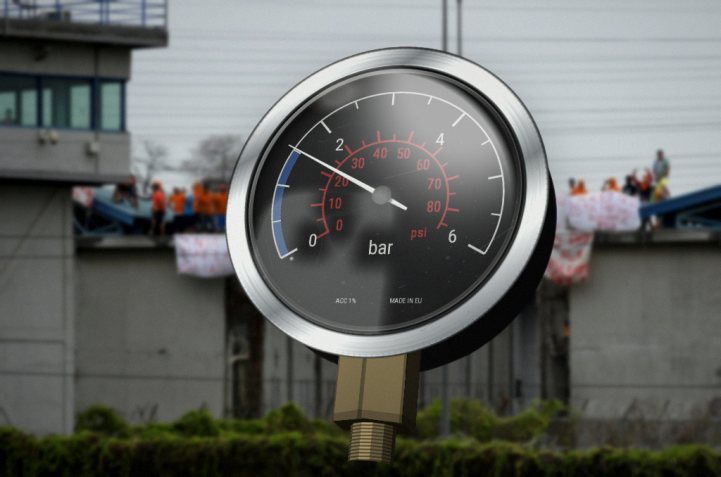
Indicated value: 1.5 bar
